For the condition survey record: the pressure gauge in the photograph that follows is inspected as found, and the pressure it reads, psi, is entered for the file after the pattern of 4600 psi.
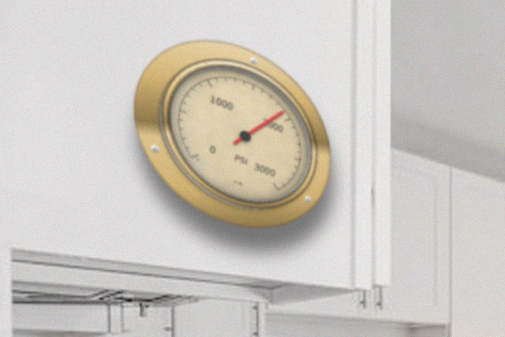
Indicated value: 1900 psi
